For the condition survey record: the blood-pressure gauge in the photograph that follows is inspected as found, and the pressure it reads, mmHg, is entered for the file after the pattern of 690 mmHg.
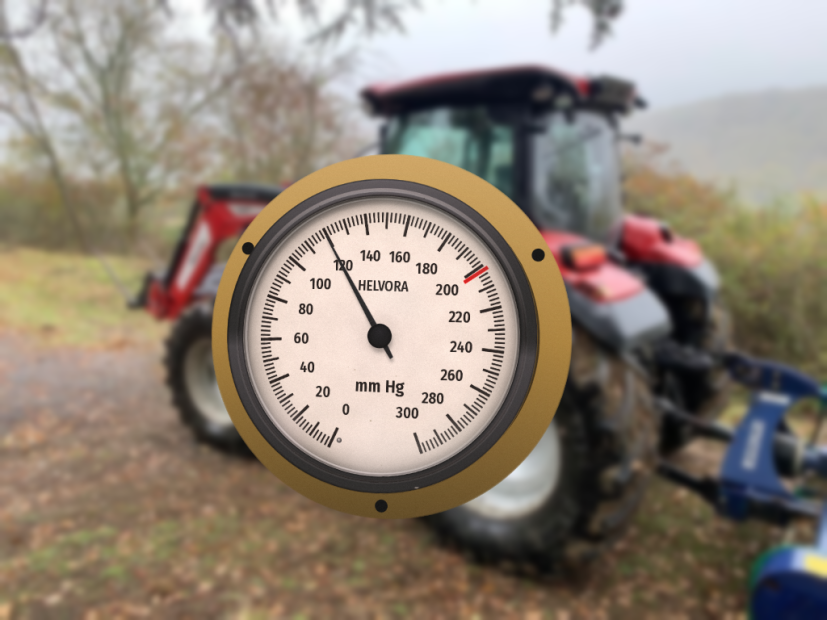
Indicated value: 120 mmHg
